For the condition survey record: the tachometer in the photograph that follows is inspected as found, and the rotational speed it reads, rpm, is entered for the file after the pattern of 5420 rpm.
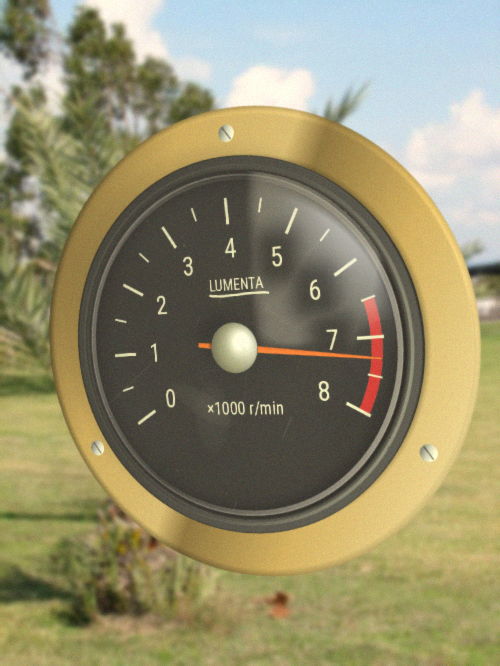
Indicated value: 7250 rpm
